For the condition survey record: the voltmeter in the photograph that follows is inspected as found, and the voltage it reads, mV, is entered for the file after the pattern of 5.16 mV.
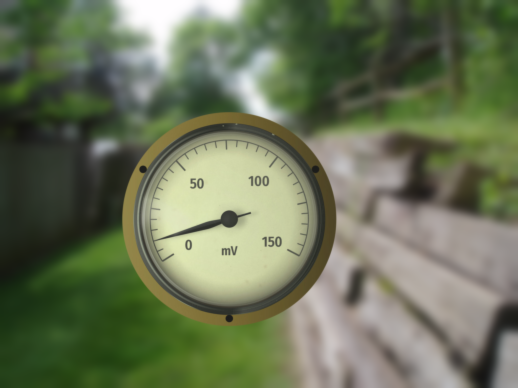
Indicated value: 10 mV
